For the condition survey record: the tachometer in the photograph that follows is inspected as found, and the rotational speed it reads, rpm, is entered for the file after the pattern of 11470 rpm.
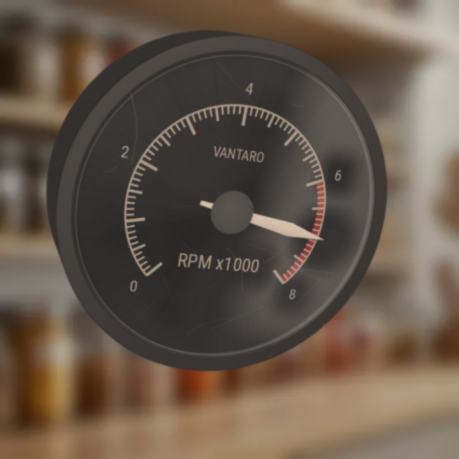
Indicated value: 7000 rpm
